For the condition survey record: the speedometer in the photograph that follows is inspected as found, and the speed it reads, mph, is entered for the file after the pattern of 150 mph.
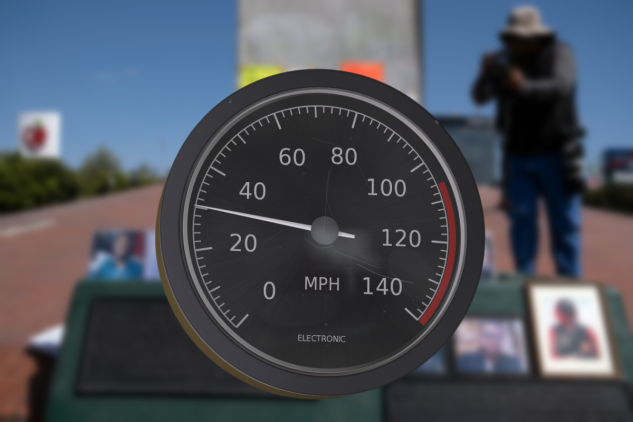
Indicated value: 30 mph
